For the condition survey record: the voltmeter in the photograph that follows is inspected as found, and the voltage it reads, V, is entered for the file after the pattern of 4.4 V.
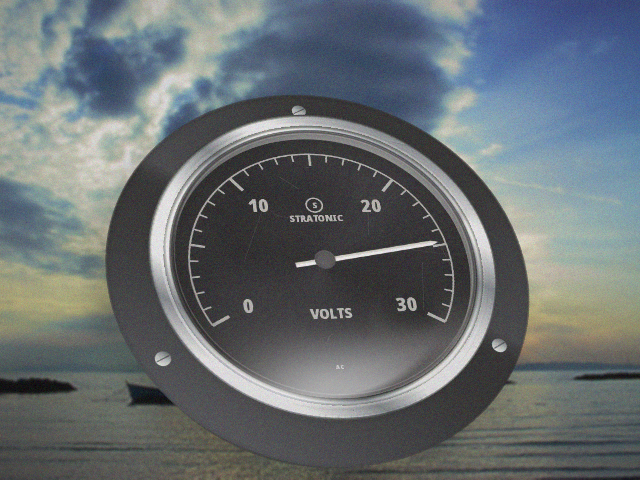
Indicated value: 25 V
